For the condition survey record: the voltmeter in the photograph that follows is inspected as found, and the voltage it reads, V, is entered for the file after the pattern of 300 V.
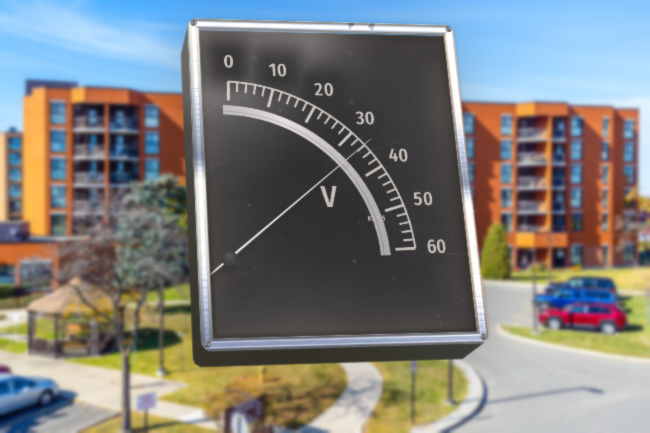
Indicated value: 34 V
